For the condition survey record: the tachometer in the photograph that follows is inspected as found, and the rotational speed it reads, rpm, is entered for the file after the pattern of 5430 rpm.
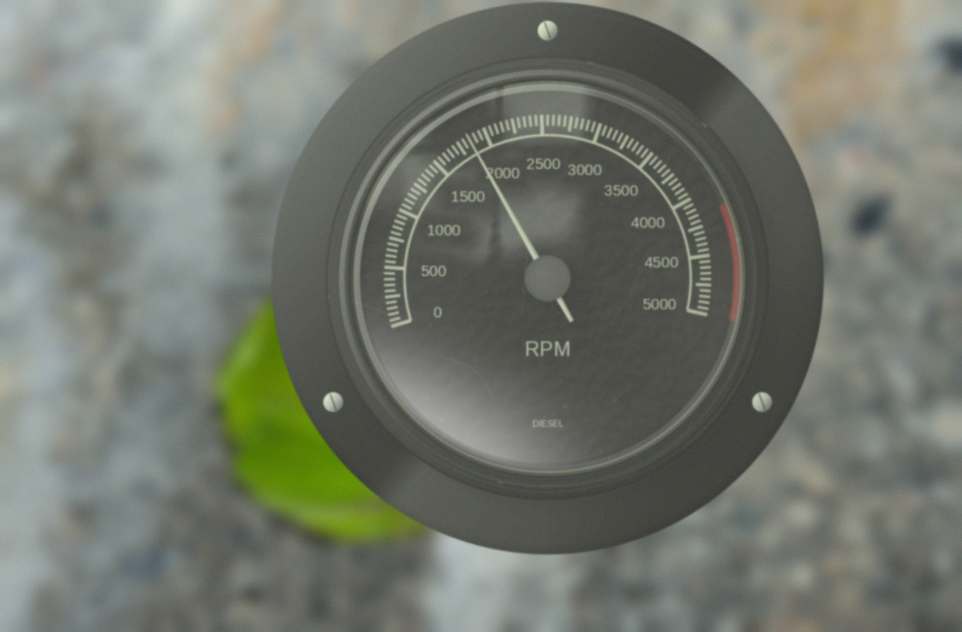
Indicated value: 1850 rpm
